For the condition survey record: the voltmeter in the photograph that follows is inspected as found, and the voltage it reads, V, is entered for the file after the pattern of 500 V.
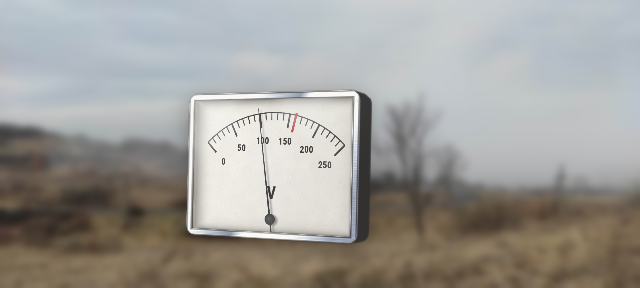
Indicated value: 100 V
